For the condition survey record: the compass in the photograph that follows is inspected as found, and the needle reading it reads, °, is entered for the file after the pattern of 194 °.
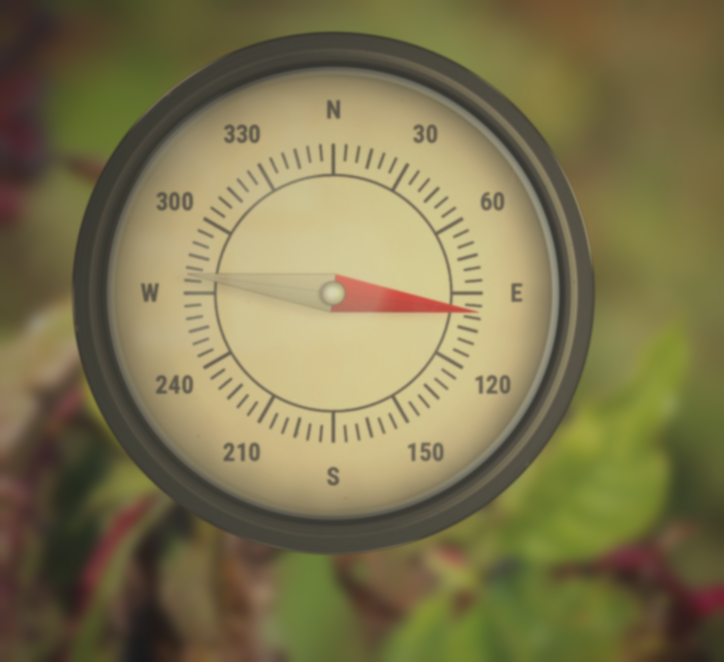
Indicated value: 97.5 °
